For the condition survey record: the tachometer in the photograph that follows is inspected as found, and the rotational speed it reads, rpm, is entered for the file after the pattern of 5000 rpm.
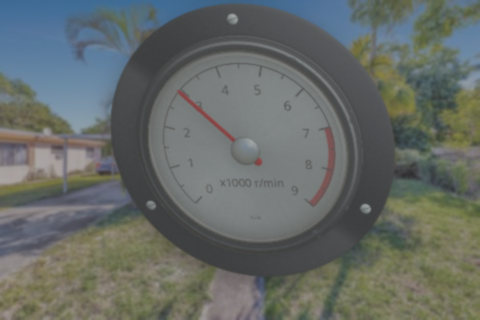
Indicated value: 3000 rpm
